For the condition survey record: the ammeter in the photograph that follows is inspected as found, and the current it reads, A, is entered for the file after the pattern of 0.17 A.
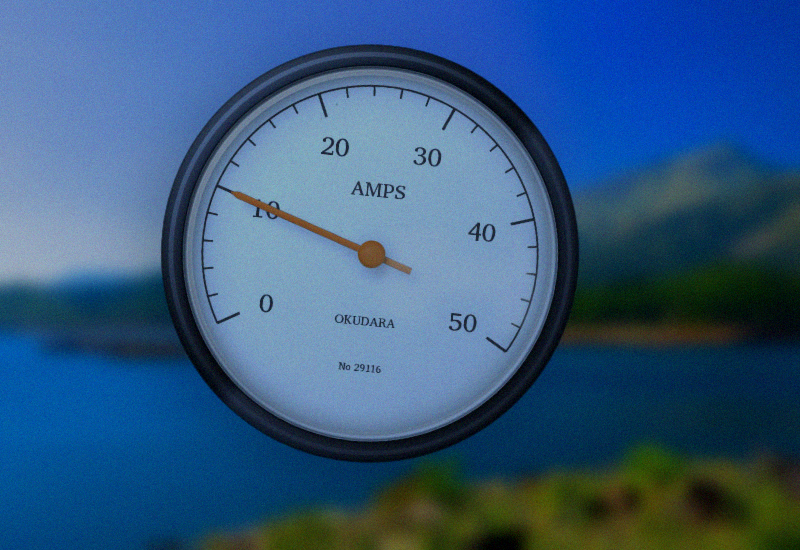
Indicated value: 10 A
